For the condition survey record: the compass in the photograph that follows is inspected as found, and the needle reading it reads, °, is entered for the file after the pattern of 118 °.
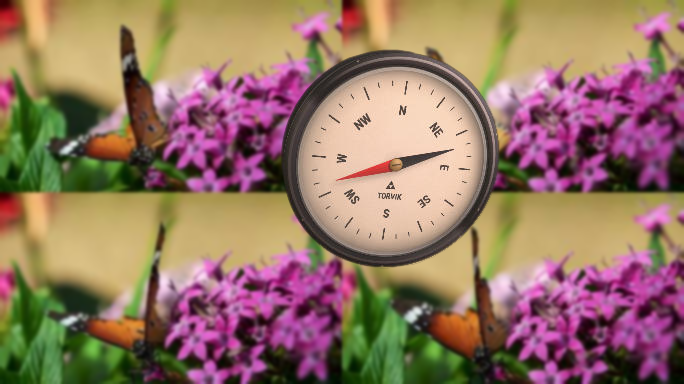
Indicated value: 250 °
